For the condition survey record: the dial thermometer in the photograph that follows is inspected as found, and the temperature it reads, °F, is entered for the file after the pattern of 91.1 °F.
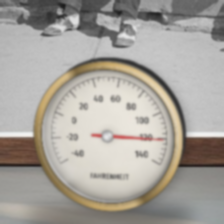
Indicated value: 120 °F
